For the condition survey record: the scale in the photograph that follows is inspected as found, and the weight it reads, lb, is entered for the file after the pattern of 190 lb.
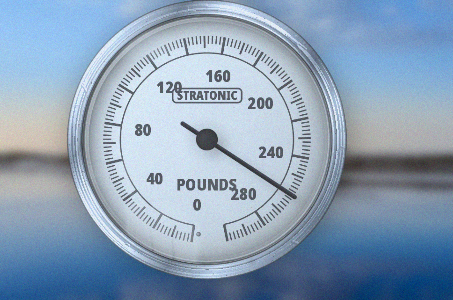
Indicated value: 260 lb
